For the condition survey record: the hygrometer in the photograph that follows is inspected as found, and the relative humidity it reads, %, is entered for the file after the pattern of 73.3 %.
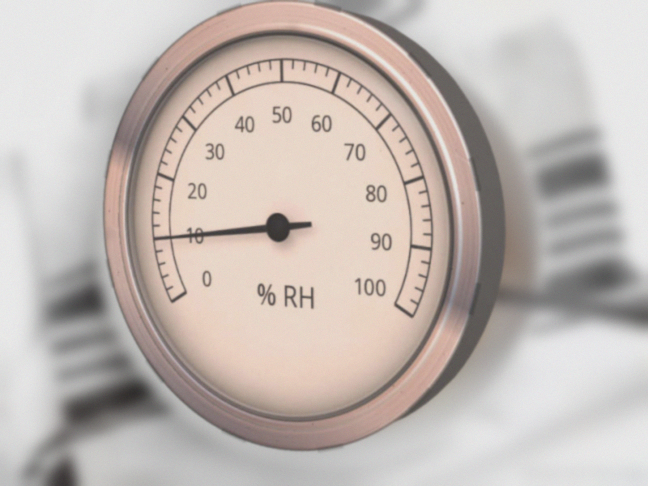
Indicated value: 10 %
